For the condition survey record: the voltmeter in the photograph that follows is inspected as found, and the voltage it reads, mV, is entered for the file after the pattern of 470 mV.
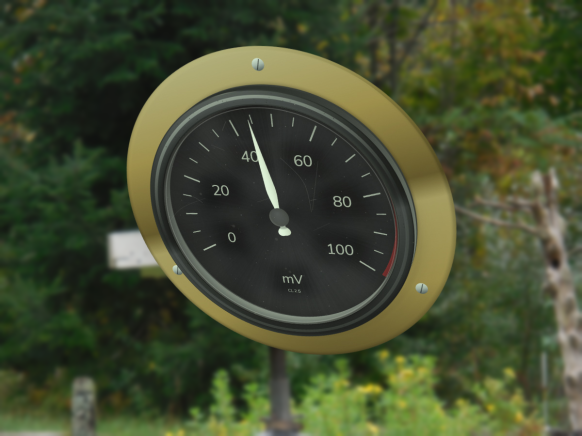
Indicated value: 45 mV
